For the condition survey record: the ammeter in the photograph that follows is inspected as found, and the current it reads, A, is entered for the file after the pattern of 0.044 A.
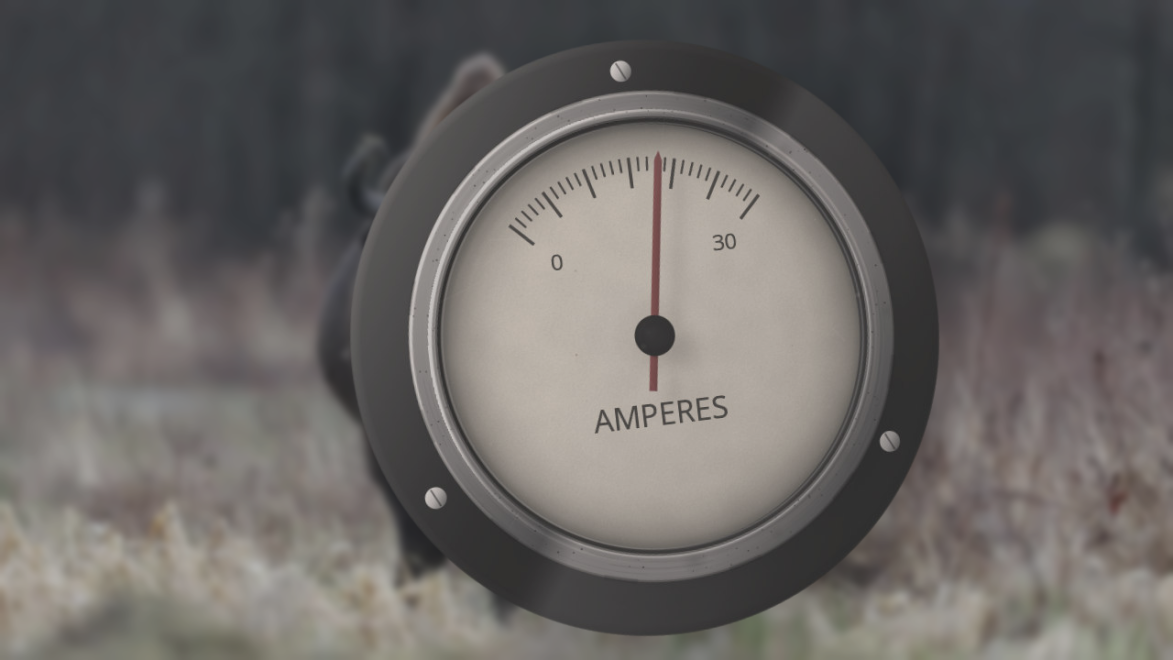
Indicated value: 18 A
